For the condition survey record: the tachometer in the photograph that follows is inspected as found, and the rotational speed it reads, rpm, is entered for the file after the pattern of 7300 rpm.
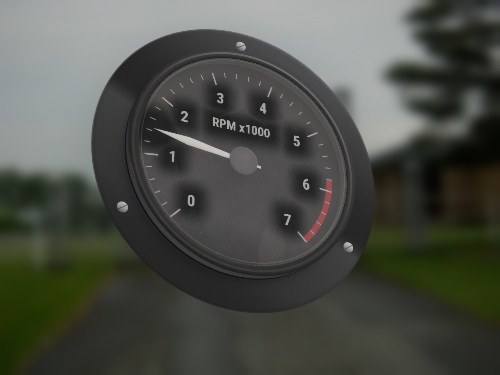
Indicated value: 1400 rpm
